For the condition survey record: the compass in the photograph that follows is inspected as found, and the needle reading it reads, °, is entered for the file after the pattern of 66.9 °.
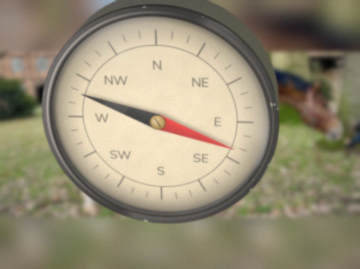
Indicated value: 110 °
